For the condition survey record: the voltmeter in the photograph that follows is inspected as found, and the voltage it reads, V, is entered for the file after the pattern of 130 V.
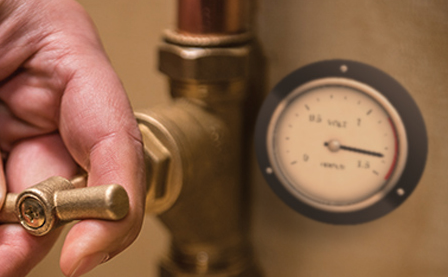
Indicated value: 1.35 V
